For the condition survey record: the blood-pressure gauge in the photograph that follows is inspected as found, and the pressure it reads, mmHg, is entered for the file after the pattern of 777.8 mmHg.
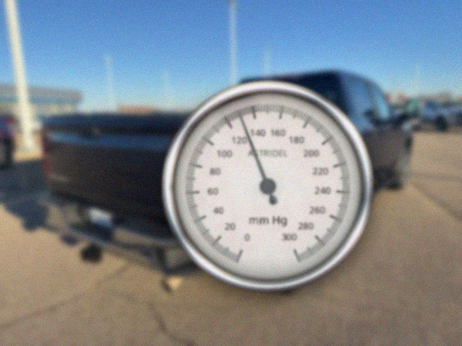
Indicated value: 130 mmHg
